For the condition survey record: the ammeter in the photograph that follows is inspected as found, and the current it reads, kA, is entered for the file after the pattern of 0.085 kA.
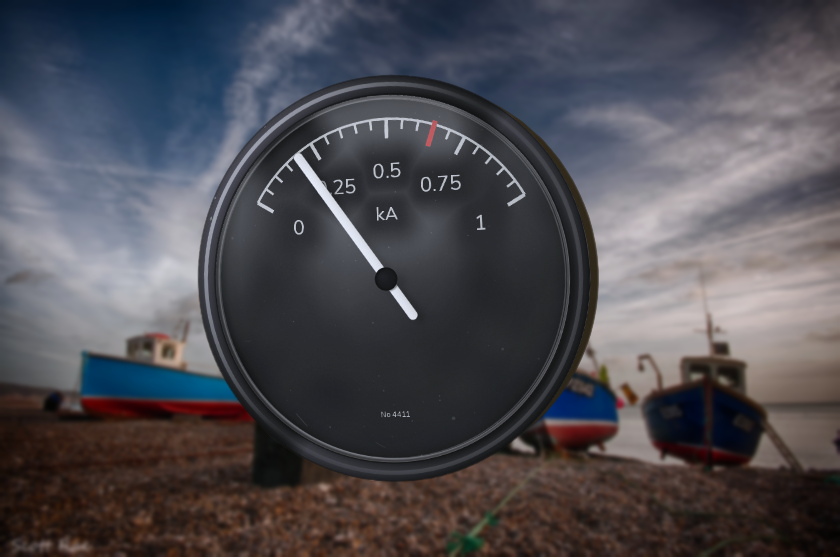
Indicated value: 0.2 kA
